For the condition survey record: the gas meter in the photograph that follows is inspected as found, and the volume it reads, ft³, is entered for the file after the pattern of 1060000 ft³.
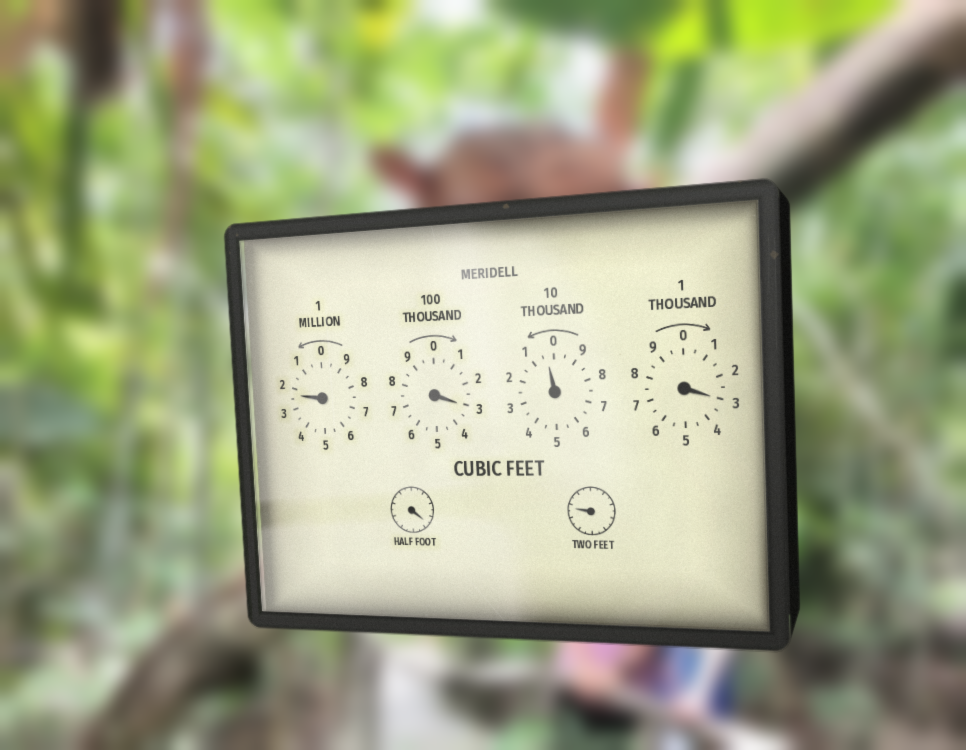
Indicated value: 230300 ft³
